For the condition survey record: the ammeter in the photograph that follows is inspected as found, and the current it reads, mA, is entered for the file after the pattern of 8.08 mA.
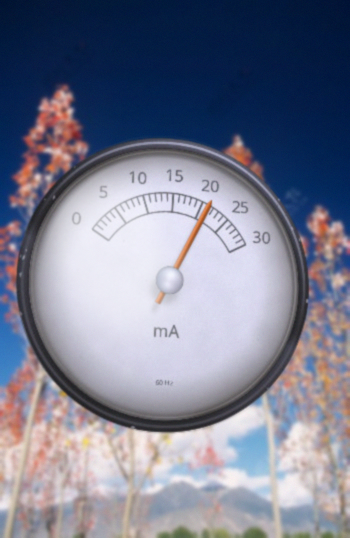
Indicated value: 21 mA
